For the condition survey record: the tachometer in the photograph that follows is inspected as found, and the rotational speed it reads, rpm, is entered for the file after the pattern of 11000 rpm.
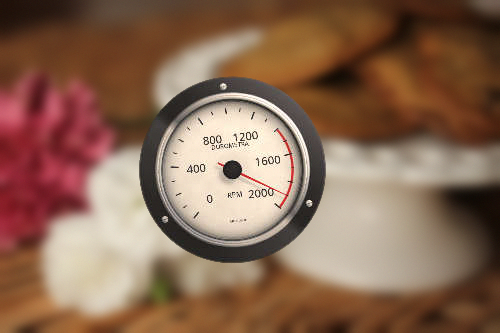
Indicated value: 1900 rpm
